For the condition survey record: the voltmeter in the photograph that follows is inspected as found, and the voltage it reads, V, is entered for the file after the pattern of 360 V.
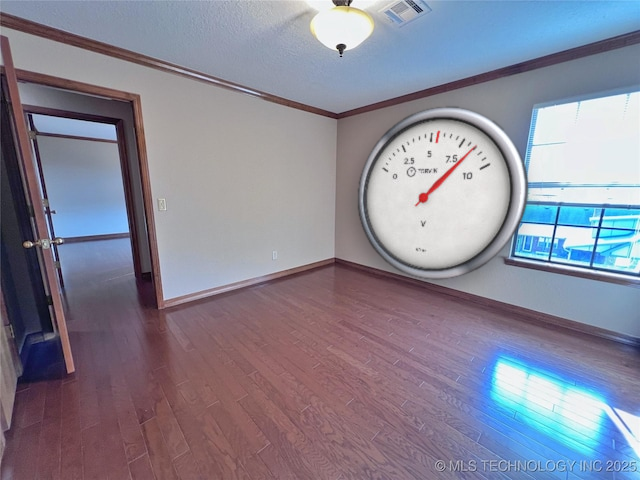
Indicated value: 8.5 V
